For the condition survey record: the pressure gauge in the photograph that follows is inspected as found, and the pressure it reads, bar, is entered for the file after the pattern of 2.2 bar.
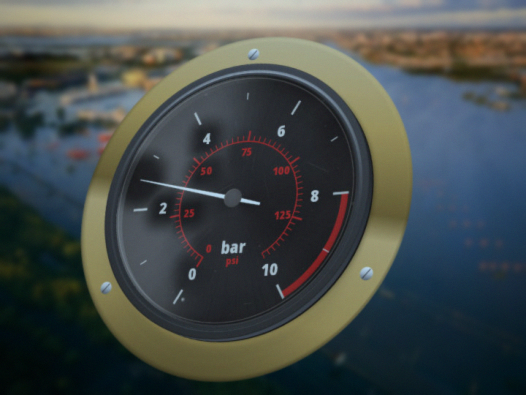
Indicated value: 2.5 bar
